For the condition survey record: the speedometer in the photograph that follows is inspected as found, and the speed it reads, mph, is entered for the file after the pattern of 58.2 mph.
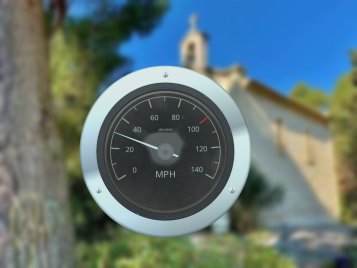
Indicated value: 30 mph
